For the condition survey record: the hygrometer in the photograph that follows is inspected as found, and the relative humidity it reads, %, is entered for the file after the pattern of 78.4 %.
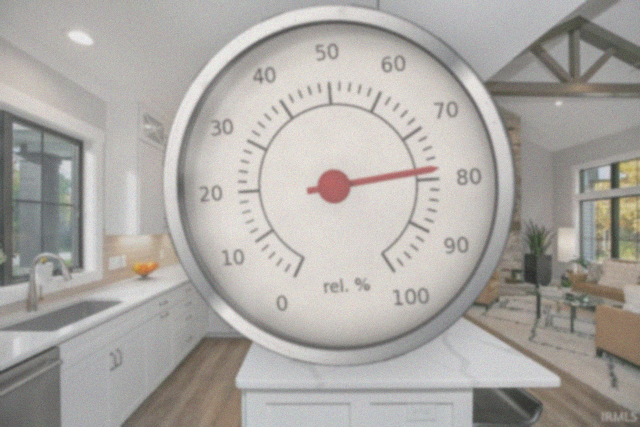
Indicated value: 78 %
